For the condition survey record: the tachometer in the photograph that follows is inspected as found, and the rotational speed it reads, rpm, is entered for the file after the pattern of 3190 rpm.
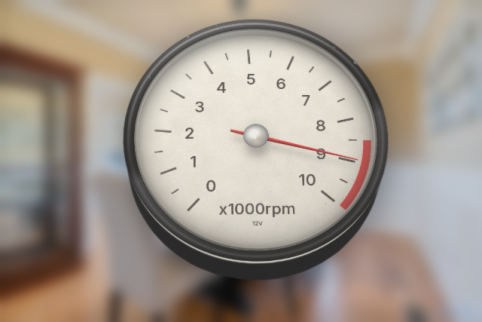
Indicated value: 9000 rpm
